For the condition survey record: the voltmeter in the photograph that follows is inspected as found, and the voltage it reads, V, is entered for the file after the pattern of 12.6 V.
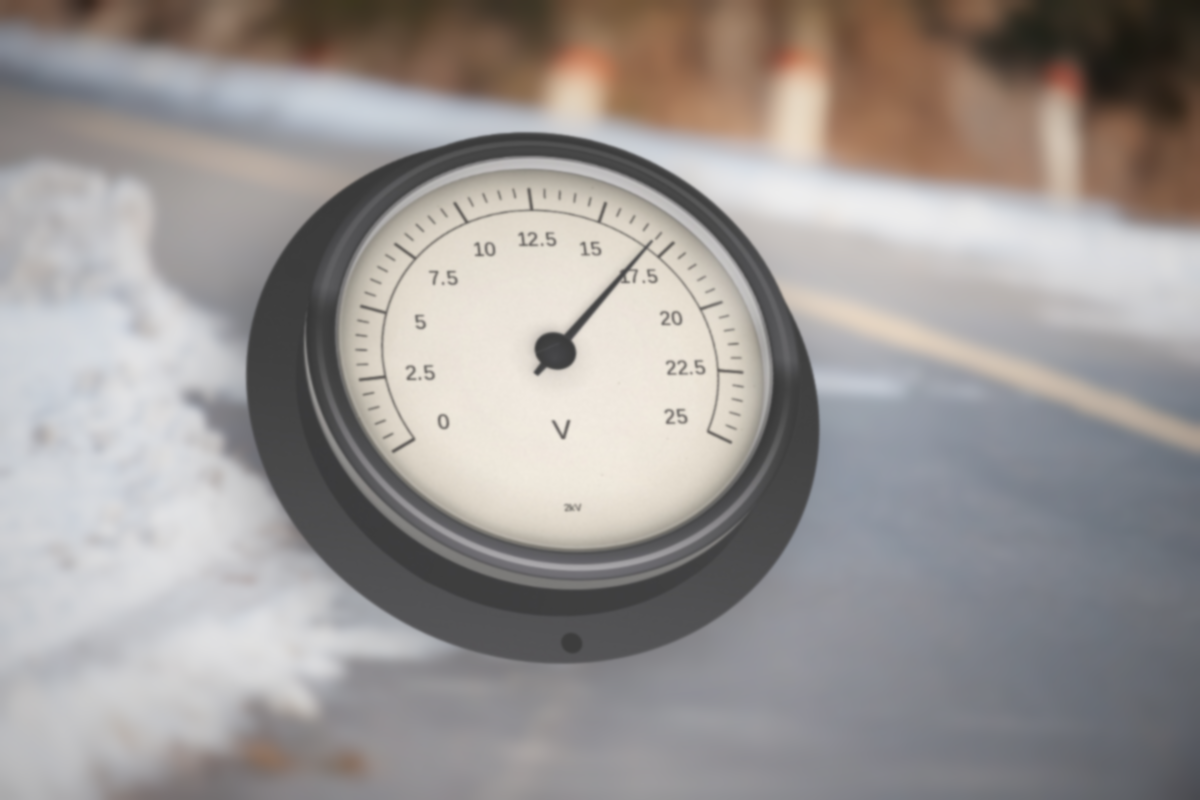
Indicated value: 17 V
